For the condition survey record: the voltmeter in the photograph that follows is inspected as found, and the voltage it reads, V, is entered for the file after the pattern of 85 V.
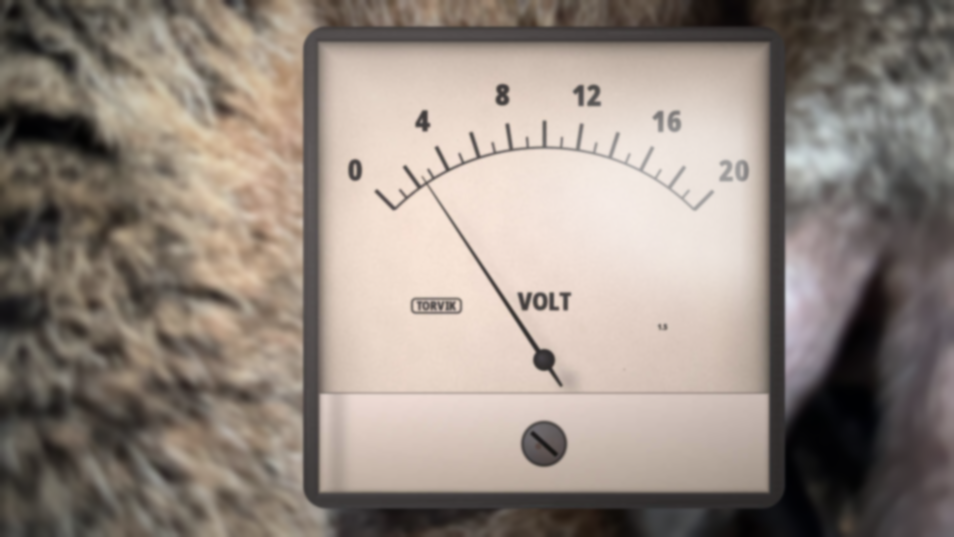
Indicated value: 2.5 V
